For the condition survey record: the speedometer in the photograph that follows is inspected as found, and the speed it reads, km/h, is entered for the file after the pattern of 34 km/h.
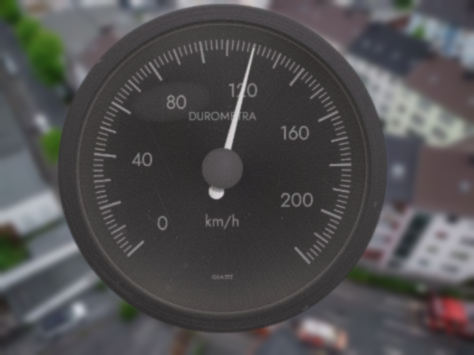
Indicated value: 120 km/h
